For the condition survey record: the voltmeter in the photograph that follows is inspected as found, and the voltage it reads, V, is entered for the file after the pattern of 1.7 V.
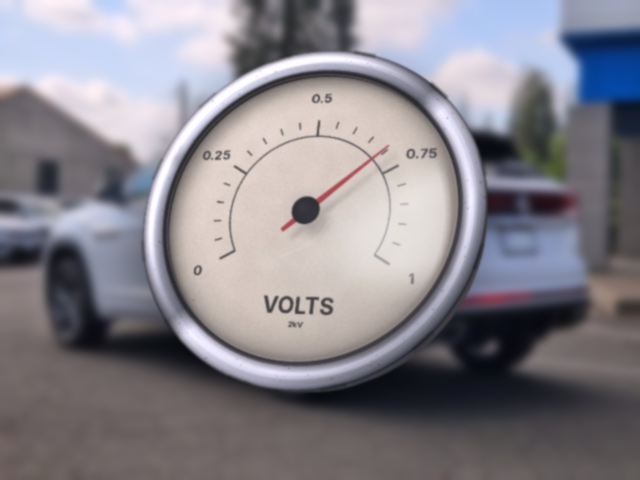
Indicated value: 0.7 V
